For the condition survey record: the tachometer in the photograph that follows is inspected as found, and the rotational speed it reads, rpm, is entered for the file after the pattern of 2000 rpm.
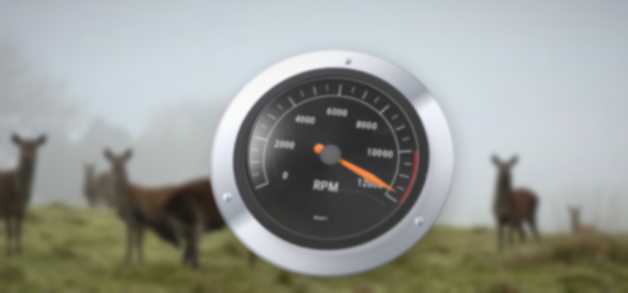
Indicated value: 11750 rpm
